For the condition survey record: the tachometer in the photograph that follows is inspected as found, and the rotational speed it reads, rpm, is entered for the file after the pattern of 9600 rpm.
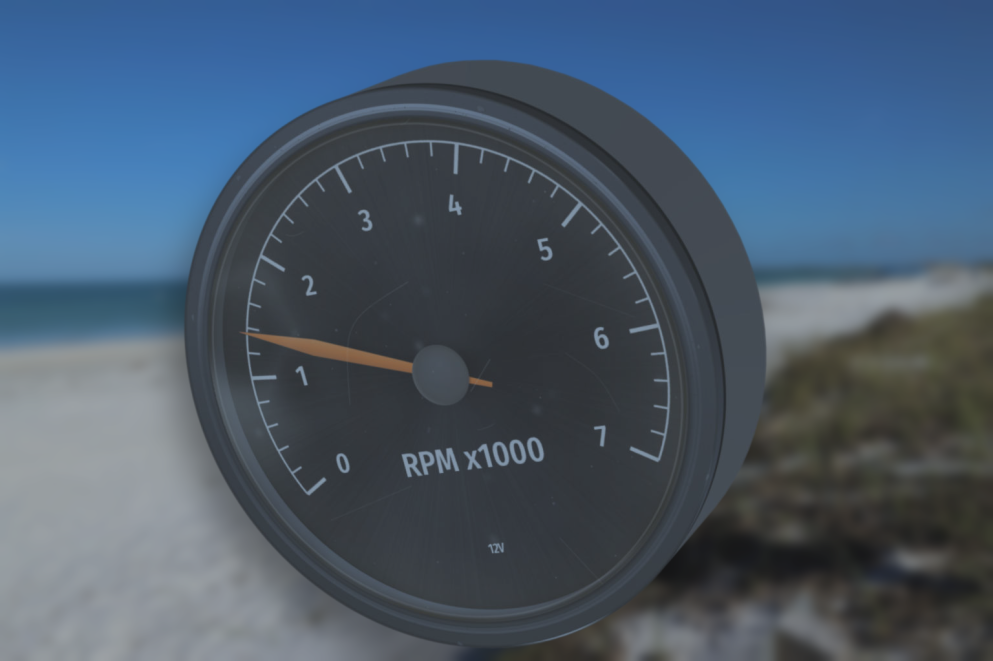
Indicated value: 1400 rpm
